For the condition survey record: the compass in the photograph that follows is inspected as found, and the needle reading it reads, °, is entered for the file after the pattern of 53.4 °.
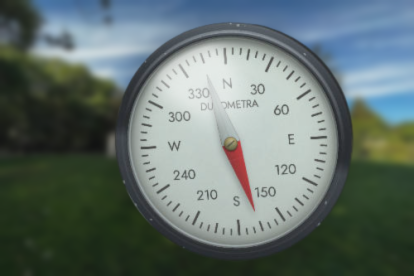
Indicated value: 165 °
